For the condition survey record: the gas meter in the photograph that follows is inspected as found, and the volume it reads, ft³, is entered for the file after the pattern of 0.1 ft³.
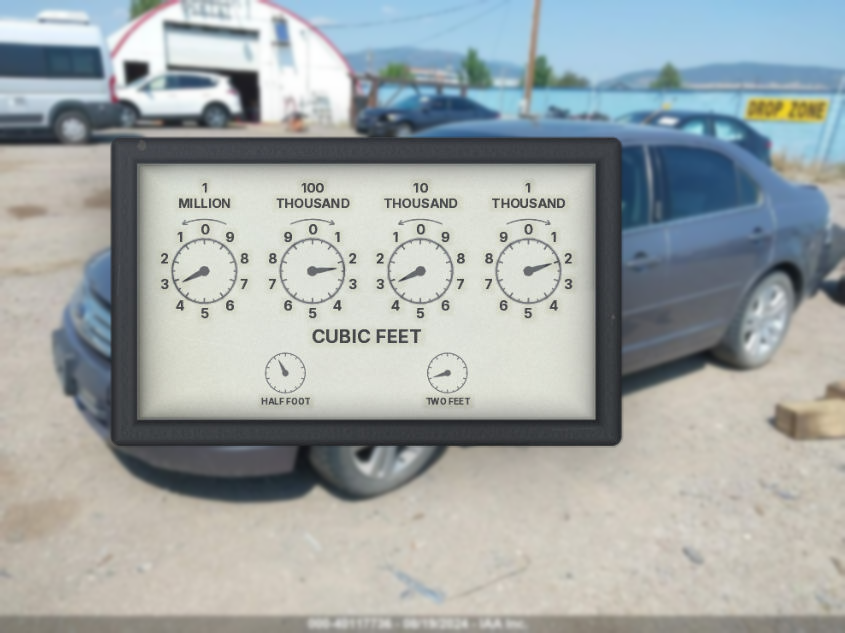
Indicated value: 323200 ft³
